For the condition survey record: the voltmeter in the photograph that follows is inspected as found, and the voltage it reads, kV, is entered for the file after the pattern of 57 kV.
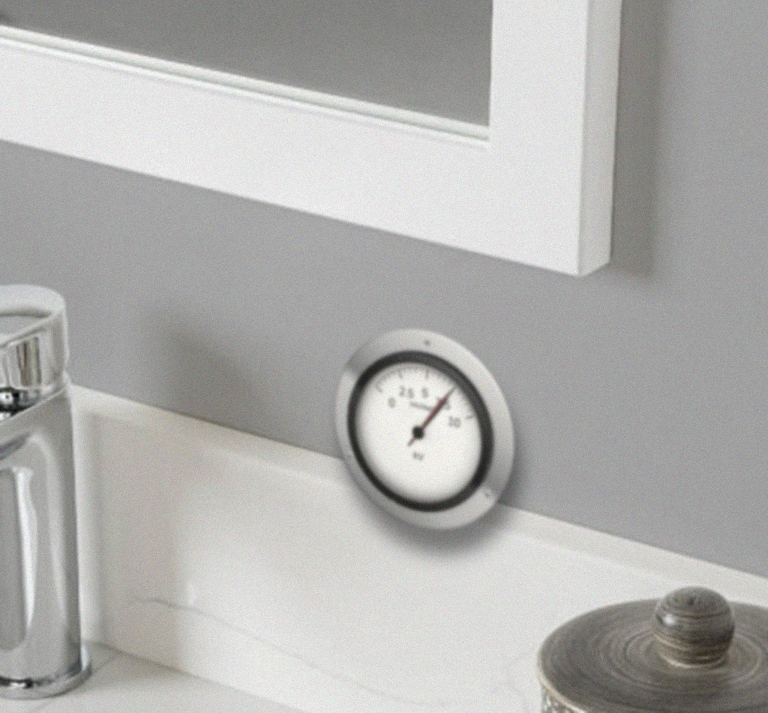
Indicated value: 7.5 kV
